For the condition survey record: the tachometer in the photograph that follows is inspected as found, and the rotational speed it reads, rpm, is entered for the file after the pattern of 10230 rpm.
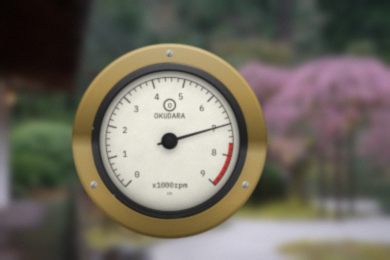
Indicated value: 7000 rpm
